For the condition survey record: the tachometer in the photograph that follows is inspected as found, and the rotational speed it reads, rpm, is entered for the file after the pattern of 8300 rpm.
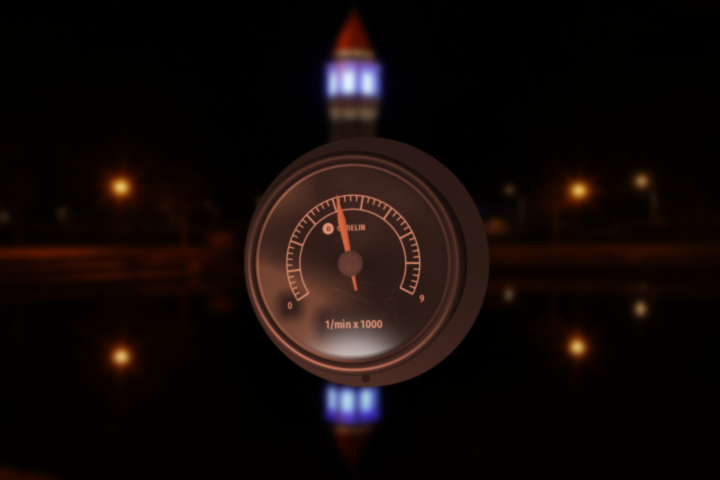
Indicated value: 4200 rpm
